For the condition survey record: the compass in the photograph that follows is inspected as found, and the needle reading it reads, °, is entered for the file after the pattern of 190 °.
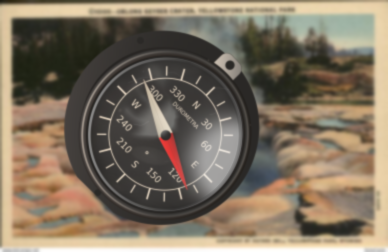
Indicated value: 112.5 °
